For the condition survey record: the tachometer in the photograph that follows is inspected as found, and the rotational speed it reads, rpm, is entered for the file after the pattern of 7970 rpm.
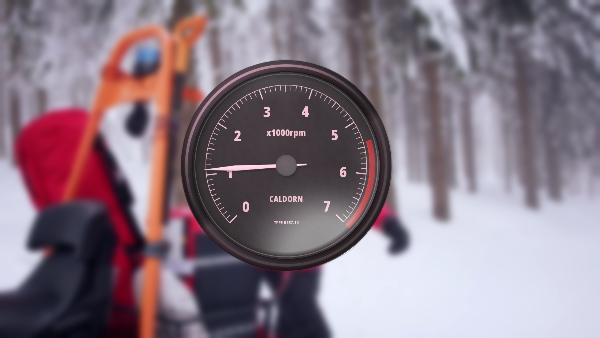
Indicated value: 1100 rpm
